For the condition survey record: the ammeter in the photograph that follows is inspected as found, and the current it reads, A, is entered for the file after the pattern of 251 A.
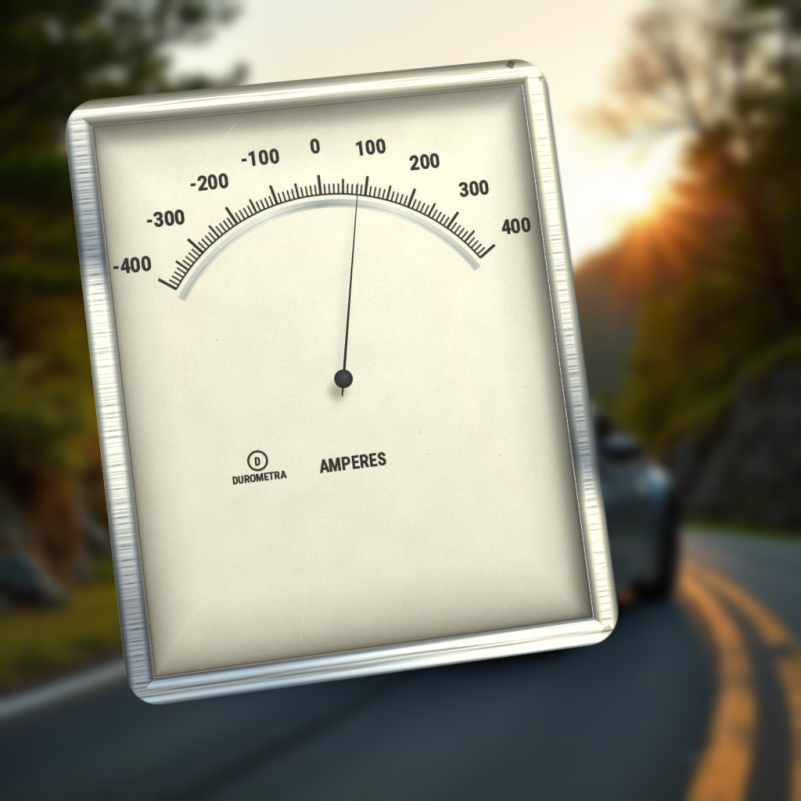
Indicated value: 80 A
